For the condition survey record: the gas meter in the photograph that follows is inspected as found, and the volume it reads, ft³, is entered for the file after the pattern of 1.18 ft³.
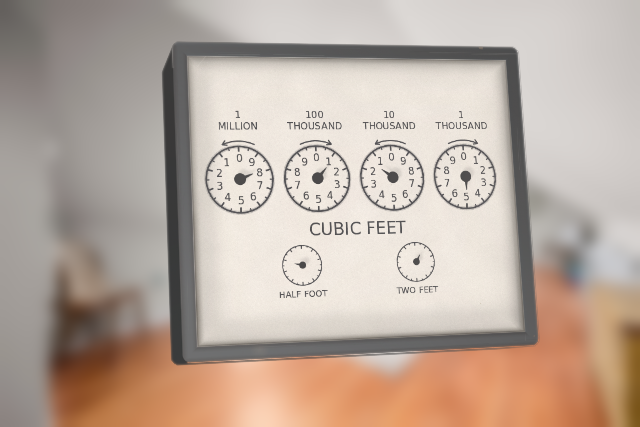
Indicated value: 811500 ft³
